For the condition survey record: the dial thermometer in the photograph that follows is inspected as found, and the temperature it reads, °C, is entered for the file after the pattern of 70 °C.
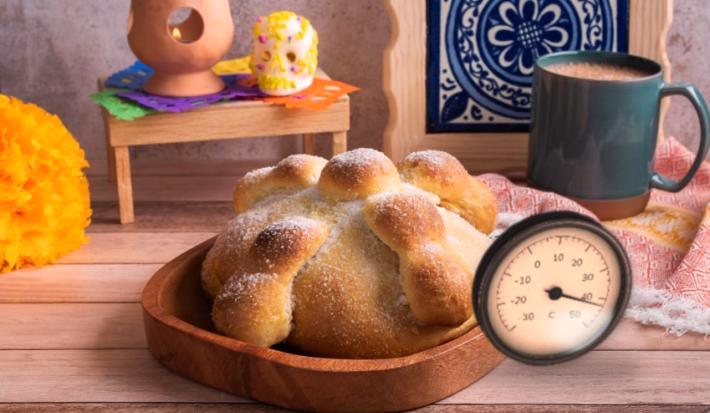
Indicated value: 42 °C
